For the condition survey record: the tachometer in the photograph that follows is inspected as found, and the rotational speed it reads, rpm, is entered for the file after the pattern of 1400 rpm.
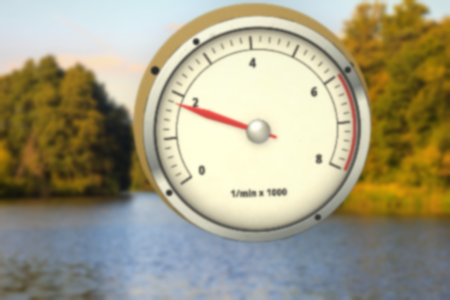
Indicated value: 1800 rpm
